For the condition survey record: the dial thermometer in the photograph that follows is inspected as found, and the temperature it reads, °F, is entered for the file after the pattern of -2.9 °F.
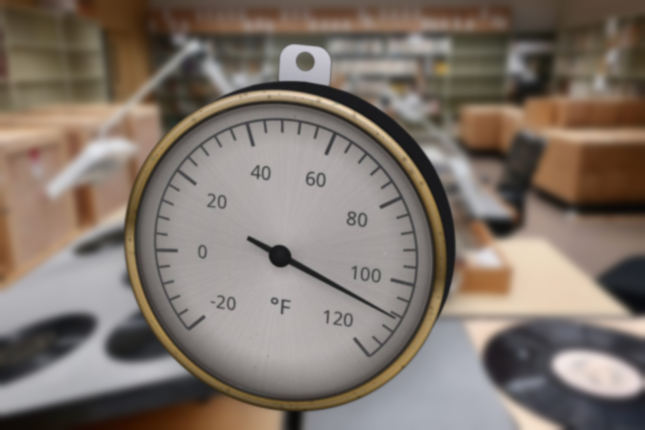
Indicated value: 108 °F
